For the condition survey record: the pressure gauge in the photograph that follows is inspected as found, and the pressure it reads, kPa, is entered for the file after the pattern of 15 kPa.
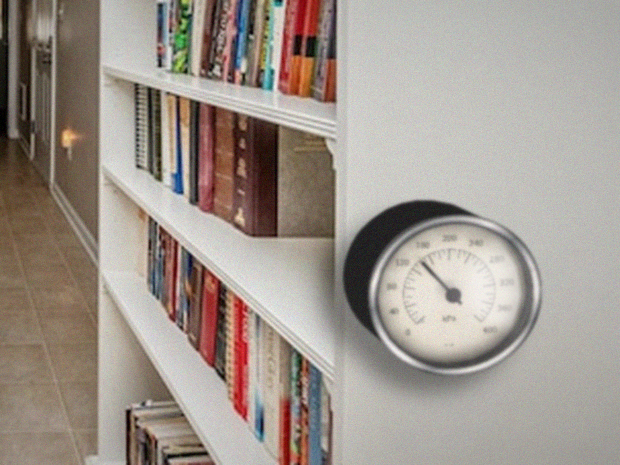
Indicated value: 140 kPa
